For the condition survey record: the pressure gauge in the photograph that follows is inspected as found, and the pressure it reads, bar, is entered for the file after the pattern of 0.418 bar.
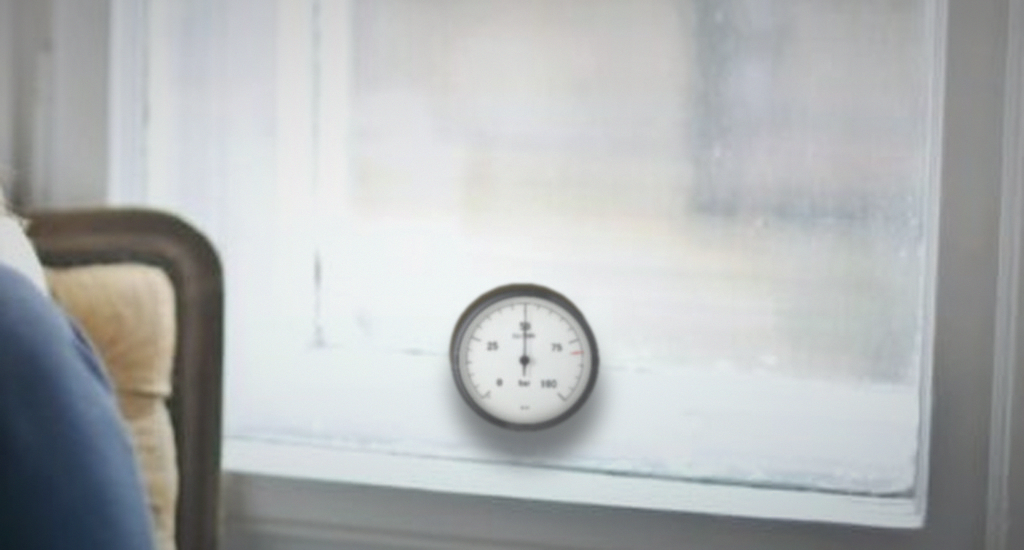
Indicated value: 50 bar
